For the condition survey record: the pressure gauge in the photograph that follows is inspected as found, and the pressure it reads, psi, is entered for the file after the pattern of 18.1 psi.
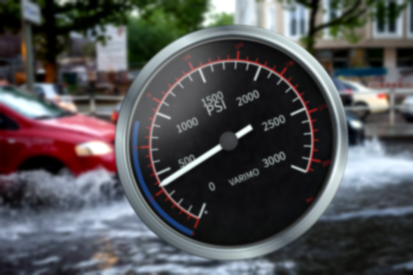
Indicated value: 400 psi
